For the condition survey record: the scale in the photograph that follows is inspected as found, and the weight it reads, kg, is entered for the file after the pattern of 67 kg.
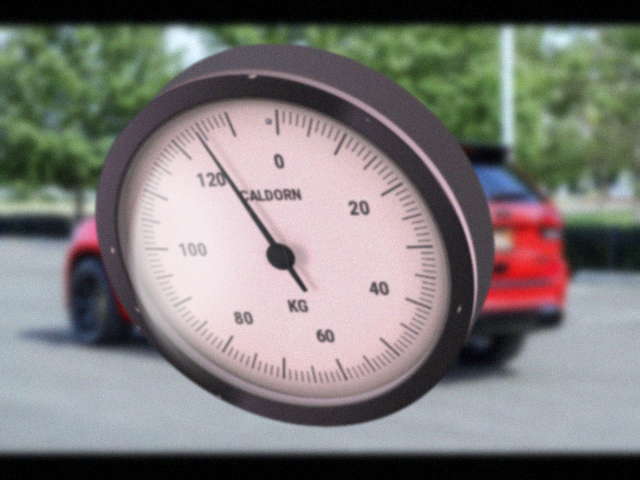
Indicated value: 125 kg
